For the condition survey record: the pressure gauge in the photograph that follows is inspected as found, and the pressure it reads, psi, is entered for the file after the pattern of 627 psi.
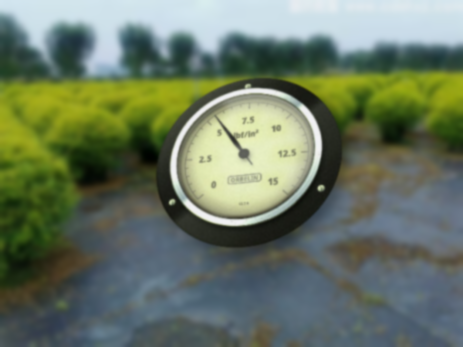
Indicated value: 5.5 psi
